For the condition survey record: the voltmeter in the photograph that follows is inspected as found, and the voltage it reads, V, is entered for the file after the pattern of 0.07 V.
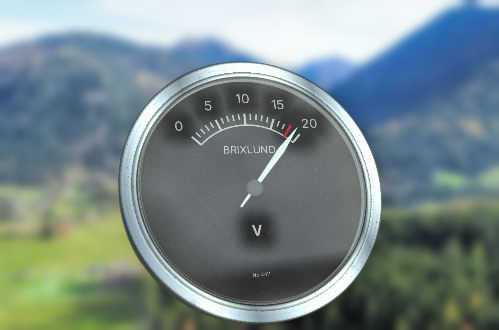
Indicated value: 19 V
